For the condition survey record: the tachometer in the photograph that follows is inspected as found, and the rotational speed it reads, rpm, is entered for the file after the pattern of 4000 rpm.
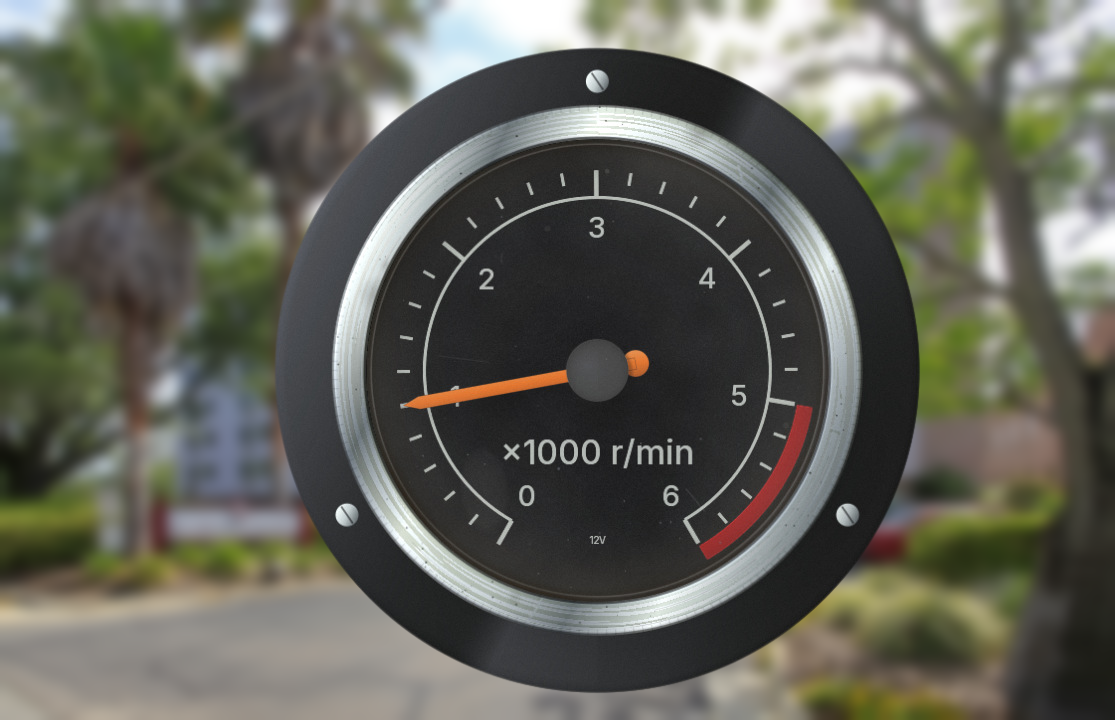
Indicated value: 1000 rpm
